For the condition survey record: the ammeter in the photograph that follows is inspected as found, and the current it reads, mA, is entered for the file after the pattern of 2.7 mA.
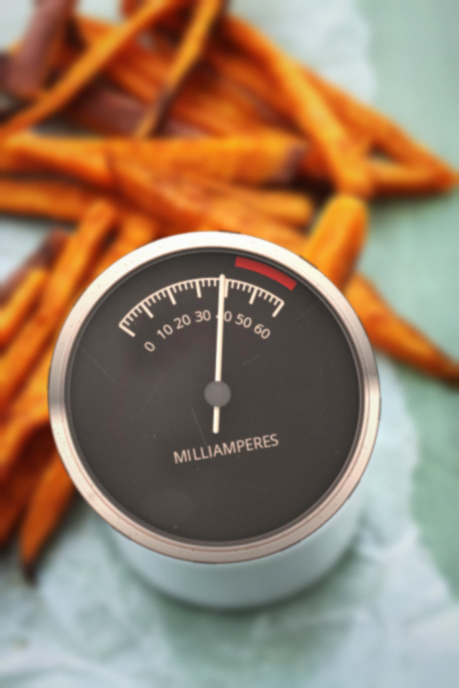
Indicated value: 38 mA
